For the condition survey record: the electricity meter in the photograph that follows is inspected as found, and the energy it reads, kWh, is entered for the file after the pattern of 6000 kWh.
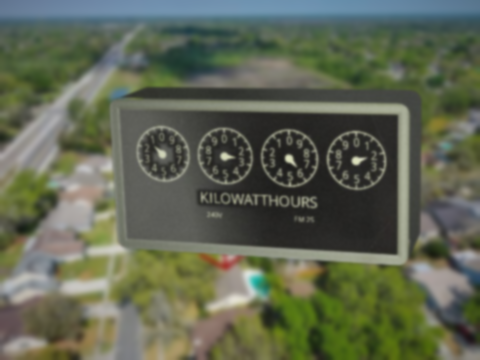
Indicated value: 1262 kWh
